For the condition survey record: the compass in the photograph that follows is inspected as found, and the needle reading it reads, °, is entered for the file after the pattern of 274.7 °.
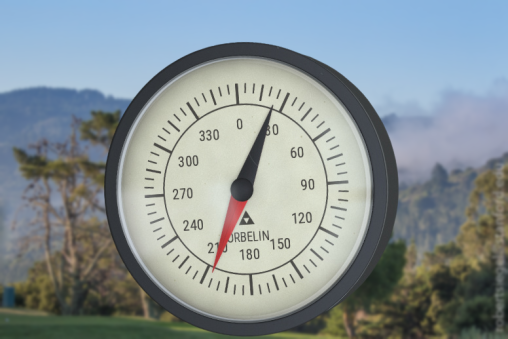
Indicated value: 205 °
